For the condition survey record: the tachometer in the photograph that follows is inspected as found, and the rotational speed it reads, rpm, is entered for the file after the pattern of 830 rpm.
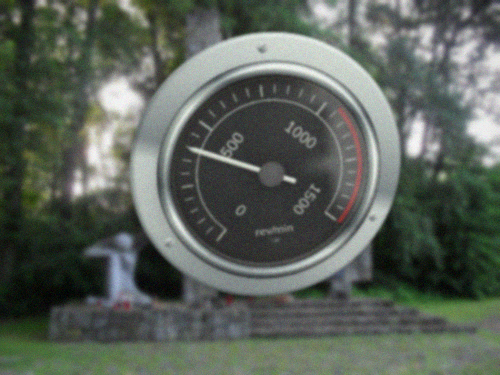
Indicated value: 400 rpm
